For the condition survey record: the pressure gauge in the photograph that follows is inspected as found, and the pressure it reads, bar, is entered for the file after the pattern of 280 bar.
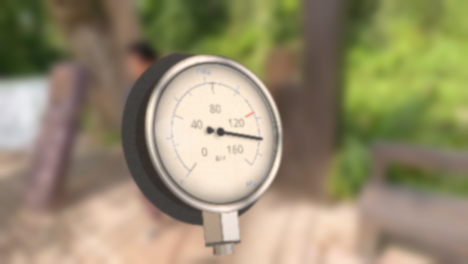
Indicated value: 140 bar
